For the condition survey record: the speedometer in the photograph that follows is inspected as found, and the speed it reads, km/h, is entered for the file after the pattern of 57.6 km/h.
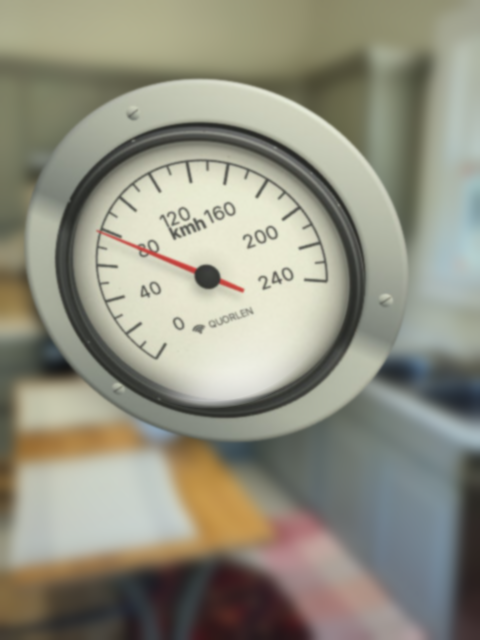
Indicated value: 80 km/h
